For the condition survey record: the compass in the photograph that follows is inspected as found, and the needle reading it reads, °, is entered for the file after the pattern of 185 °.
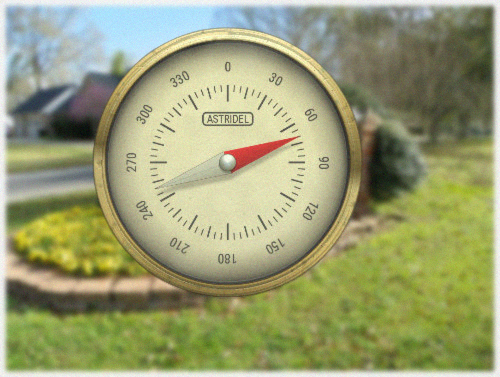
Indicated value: 70 °
